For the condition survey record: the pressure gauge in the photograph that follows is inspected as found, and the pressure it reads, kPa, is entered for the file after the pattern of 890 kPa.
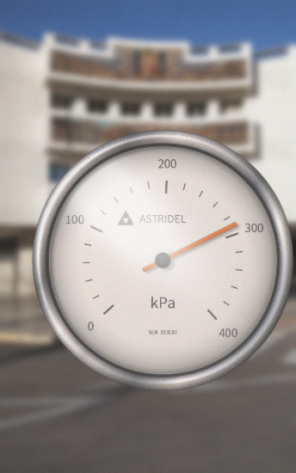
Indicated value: 290 kPa
